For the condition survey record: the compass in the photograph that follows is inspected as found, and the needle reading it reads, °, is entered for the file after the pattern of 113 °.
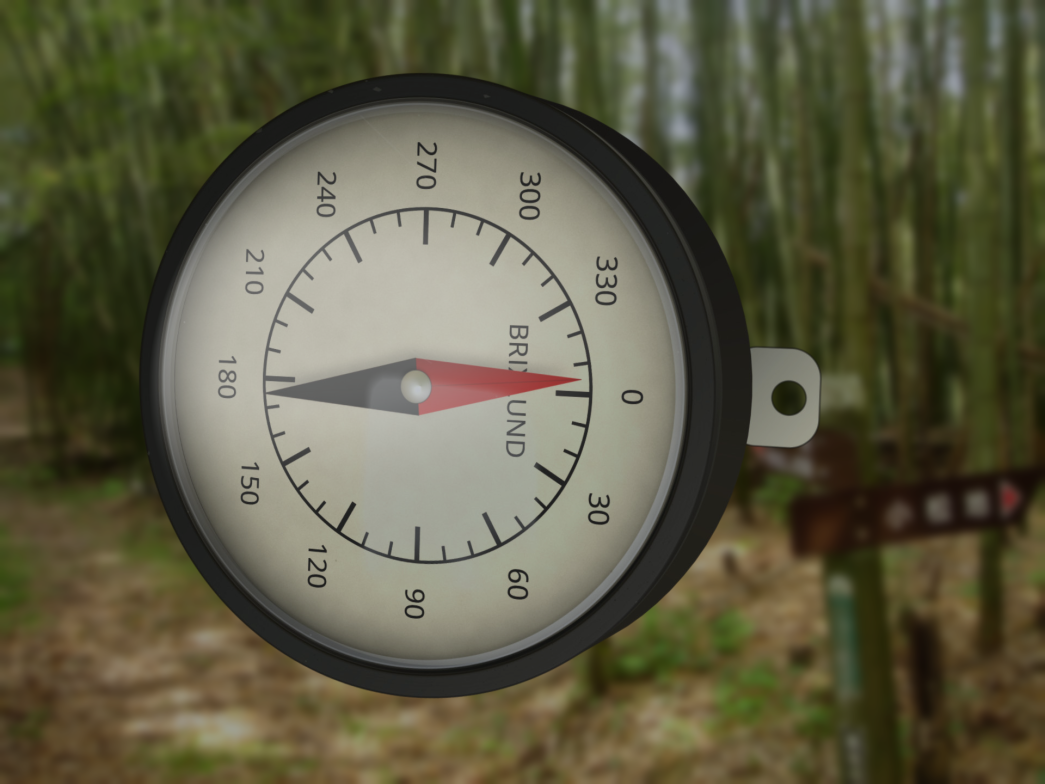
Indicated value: 355 °
